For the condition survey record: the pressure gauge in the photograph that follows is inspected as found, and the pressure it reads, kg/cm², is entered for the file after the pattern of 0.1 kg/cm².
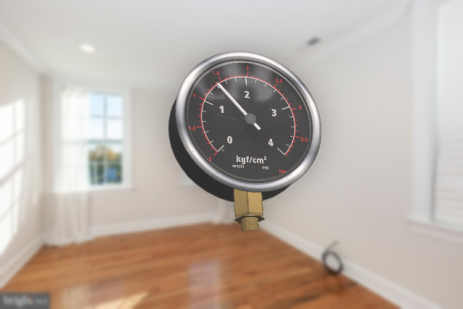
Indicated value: 1.4 kg/cm²
